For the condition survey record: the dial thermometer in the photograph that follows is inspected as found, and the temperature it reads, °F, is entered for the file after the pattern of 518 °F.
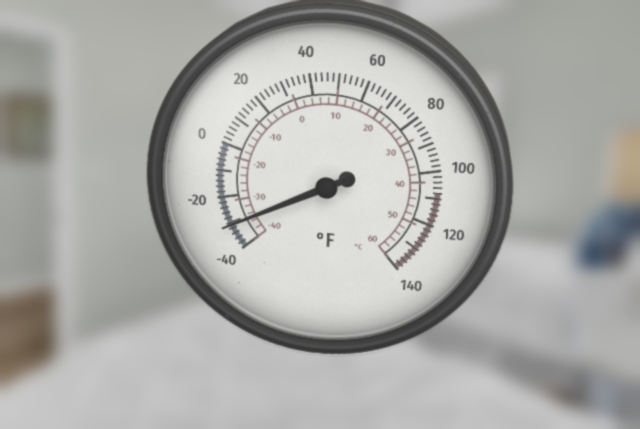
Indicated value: -30 °F
